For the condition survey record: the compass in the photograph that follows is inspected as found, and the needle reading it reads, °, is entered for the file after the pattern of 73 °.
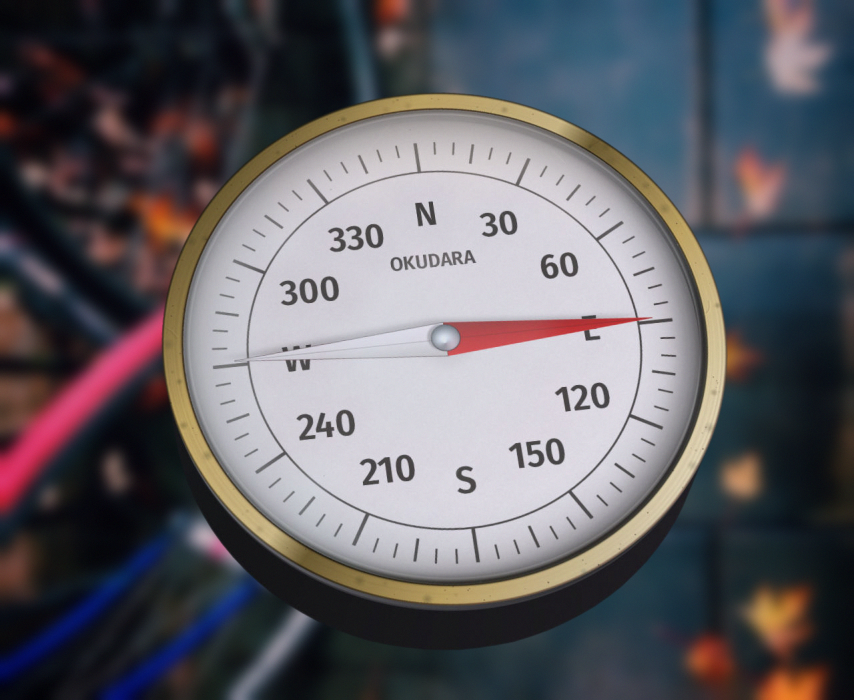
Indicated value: 90 °
